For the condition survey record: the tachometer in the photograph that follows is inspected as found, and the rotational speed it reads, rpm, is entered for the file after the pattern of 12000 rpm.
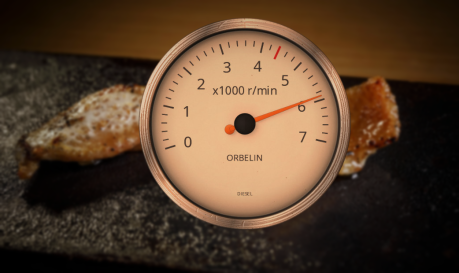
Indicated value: 5900 rpm
